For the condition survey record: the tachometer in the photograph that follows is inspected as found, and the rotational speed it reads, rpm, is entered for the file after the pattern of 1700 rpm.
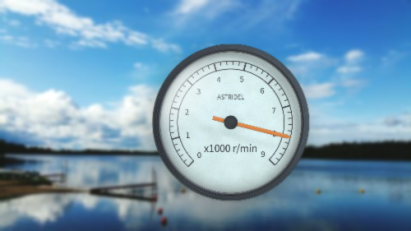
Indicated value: 8000 rpm
